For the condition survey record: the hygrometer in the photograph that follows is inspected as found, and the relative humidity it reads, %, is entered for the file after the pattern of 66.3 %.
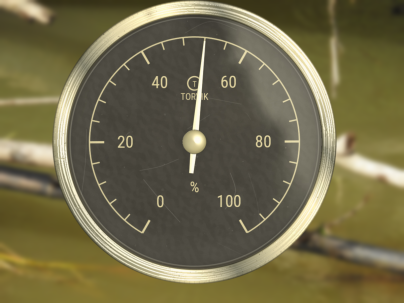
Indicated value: 52 %
